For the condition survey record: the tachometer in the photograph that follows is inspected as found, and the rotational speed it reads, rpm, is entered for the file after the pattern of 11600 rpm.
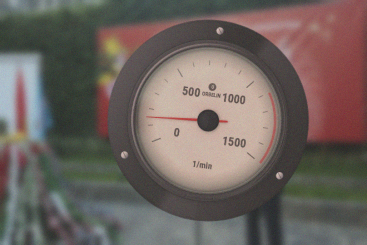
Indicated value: 150 rpm
